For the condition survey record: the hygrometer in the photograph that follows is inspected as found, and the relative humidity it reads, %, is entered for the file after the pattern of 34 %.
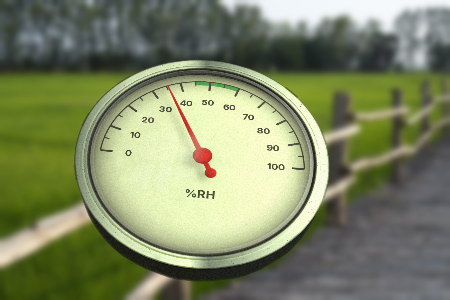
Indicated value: 35 %
